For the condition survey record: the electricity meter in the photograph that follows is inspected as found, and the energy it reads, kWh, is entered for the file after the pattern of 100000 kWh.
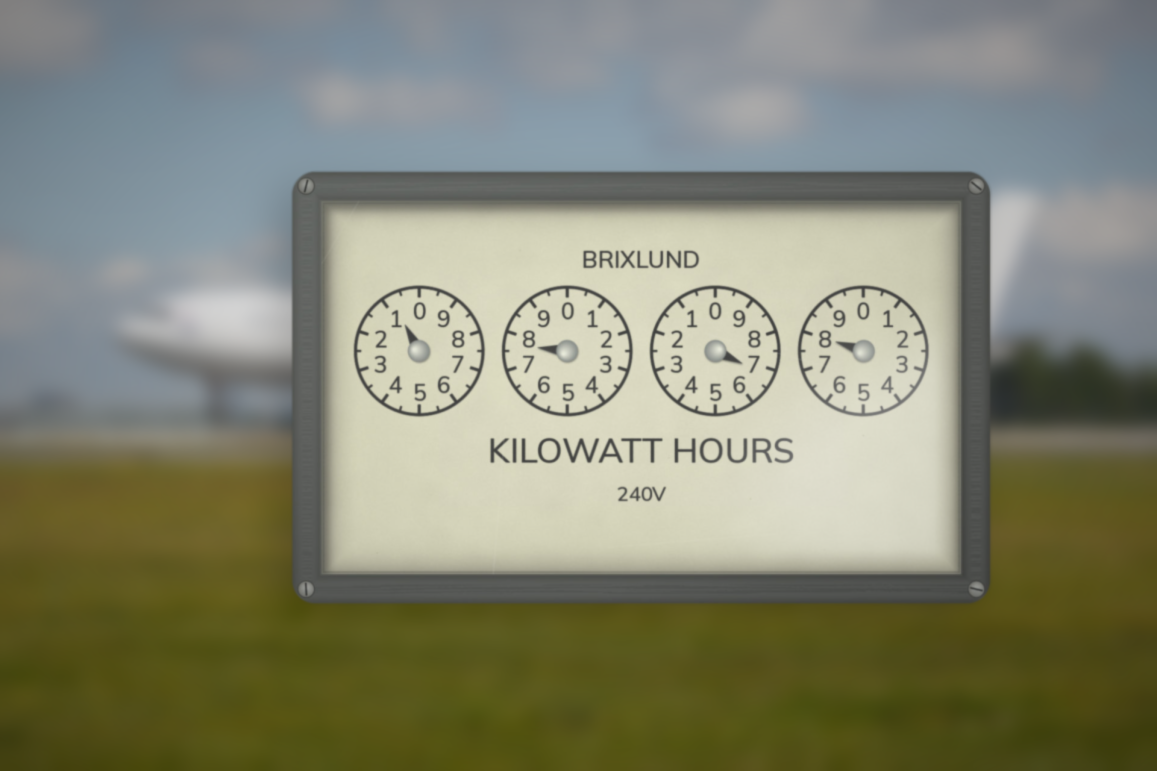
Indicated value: 768 kWh
